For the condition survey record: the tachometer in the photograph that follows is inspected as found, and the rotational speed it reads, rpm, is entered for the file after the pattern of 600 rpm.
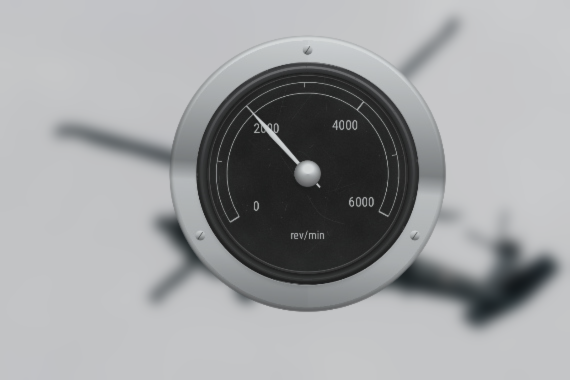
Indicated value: 2000 rpm
